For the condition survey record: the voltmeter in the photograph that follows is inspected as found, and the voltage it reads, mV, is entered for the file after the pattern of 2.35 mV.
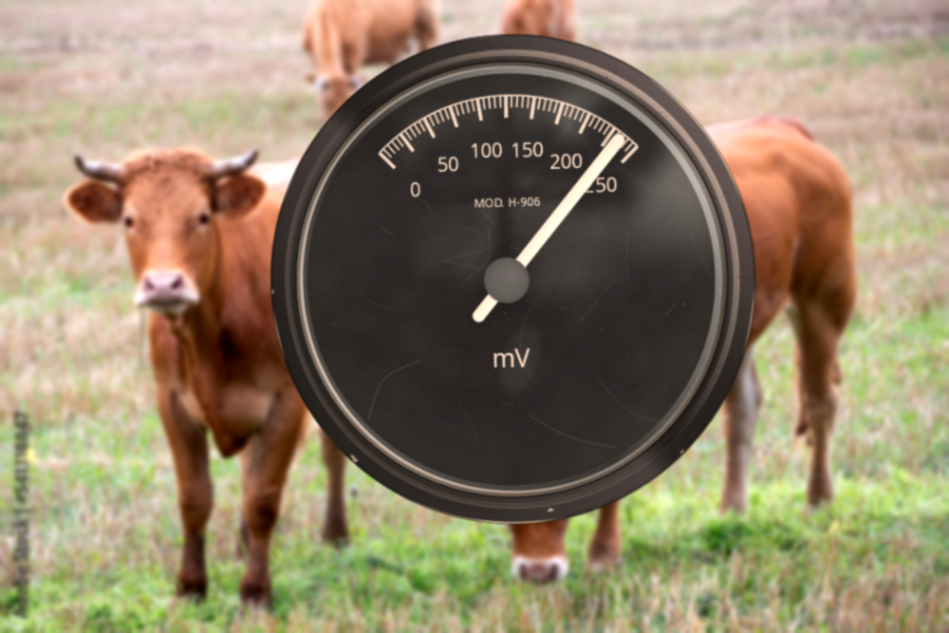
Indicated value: 235 mV
